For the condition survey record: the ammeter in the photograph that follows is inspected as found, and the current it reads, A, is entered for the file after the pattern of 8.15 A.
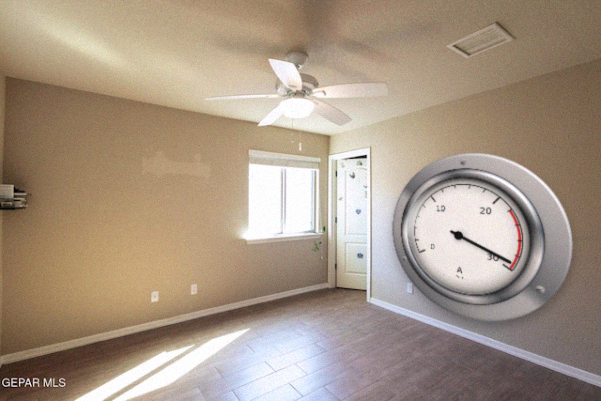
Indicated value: 29 A
